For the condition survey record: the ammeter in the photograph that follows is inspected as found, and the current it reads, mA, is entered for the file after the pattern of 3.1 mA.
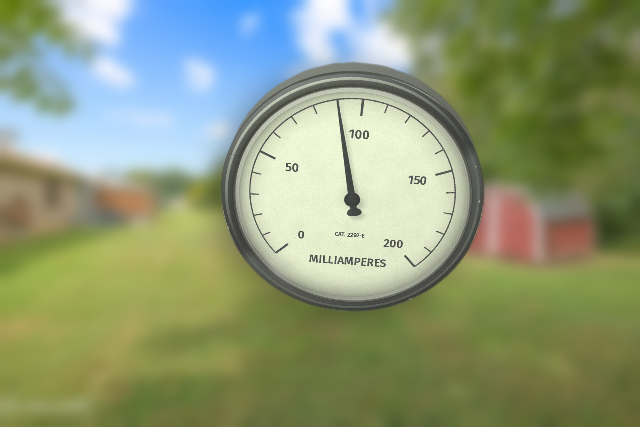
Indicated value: 90 mA
